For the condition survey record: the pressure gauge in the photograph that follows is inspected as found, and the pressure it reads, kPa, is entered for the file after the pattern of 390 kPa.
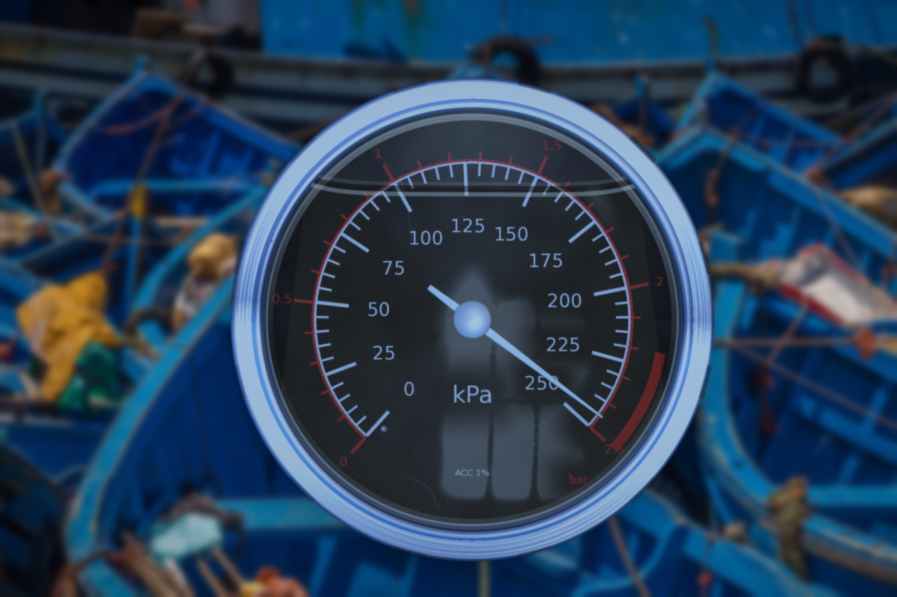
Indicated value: 245 kPa
